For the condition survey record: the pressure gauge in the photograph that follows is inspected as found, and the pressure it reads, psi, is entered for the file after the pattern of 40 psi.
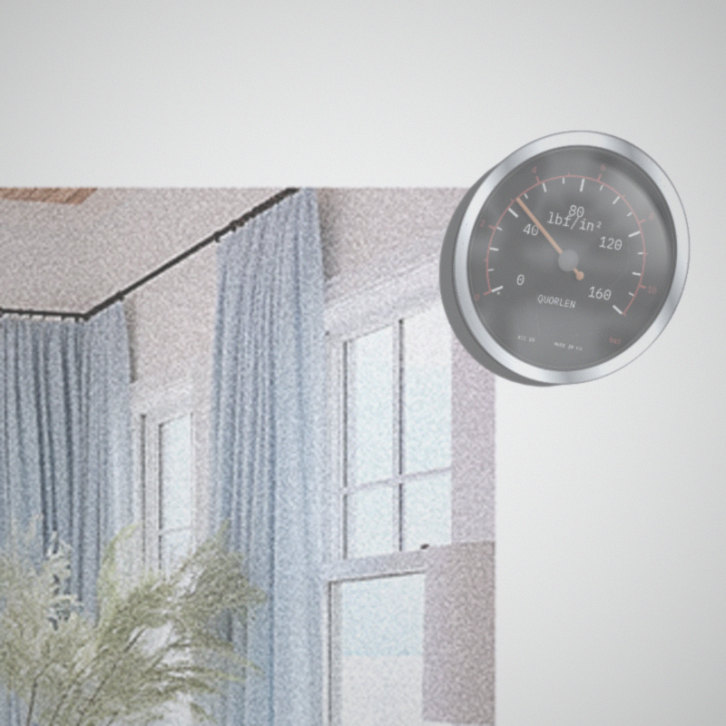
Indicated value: 45 psi
